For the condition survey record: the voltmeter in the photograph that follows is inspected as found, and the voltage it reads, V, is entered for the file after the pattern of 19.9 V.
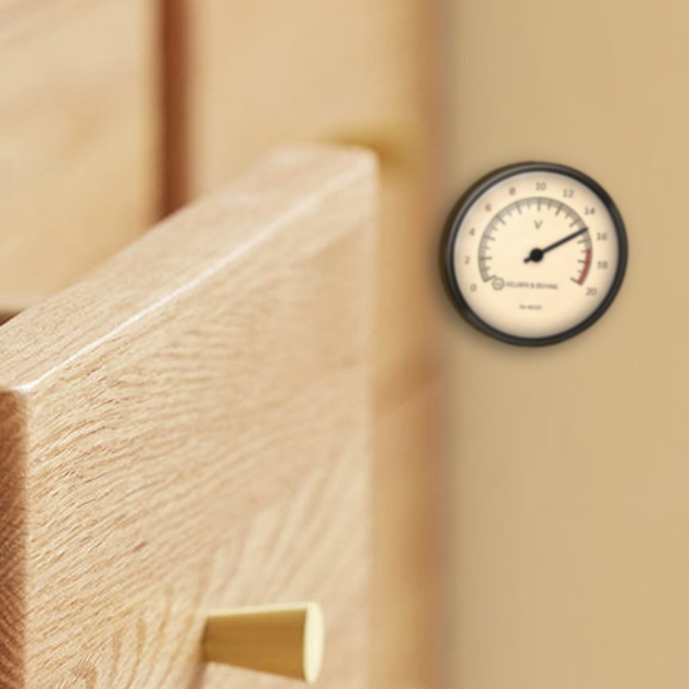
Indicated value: 15 V
